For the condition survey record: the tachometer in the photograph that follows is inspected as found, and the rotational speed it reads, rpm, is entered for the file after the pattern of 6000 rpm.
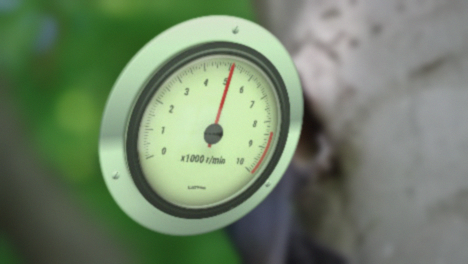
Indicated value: 5000 rpm
